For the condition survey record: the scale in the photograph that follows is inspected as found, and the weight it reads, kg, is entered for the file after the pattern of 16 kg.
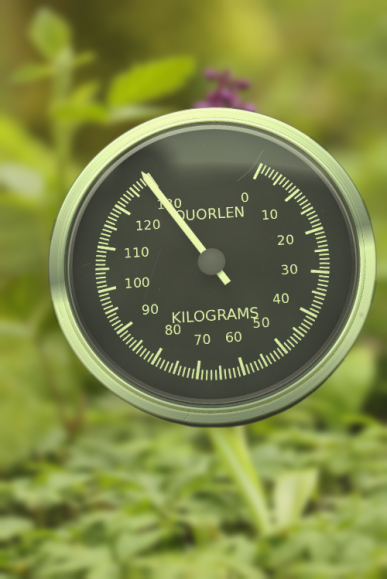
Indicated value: 129 kg
